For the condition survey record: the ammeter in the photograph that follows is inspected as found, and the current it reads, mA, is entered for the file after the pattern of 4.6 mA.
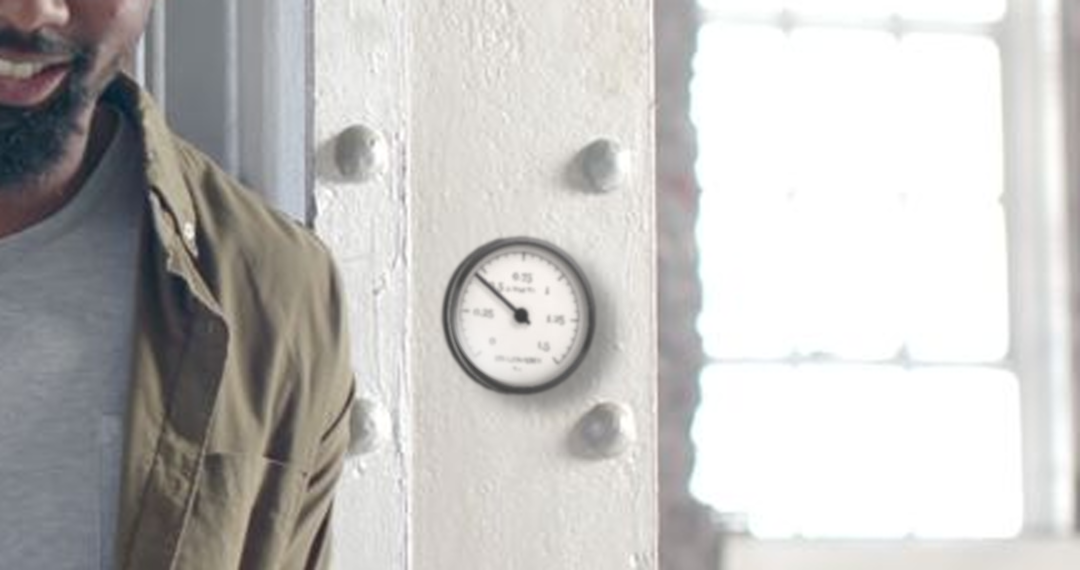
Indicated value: 0.45 mA
